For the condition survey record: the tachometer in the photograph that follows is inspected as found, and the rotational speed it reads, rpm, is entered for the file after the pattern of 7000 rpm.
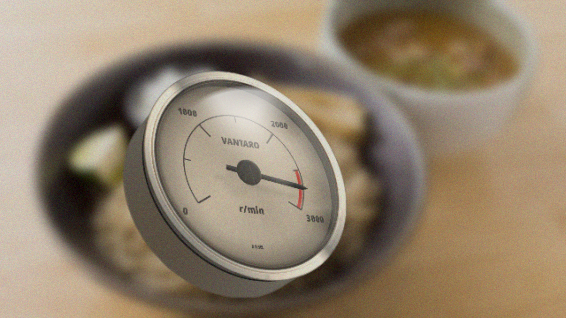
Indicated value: 2750 rpm
